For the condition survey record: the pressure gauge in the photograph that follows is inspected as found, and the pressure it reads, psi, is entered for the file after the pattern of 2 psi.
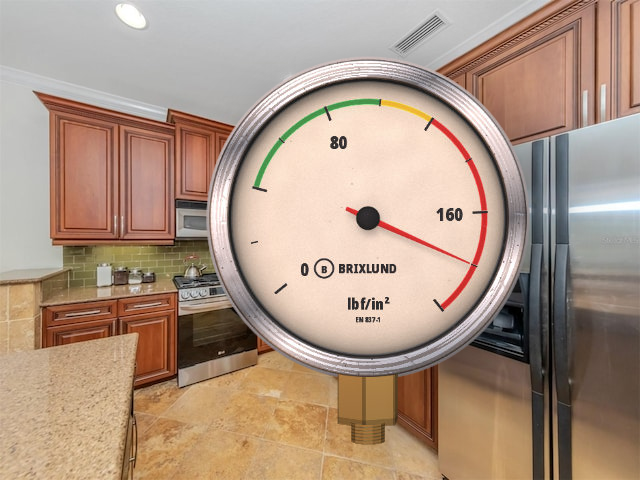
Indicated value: 180 psi
